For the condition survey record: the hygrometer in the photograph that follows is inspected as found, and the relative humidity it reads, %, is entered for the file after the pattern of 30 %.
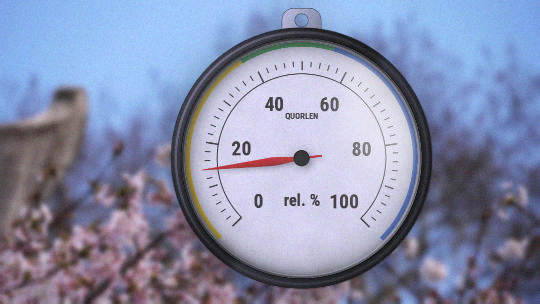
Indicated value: 14 %
